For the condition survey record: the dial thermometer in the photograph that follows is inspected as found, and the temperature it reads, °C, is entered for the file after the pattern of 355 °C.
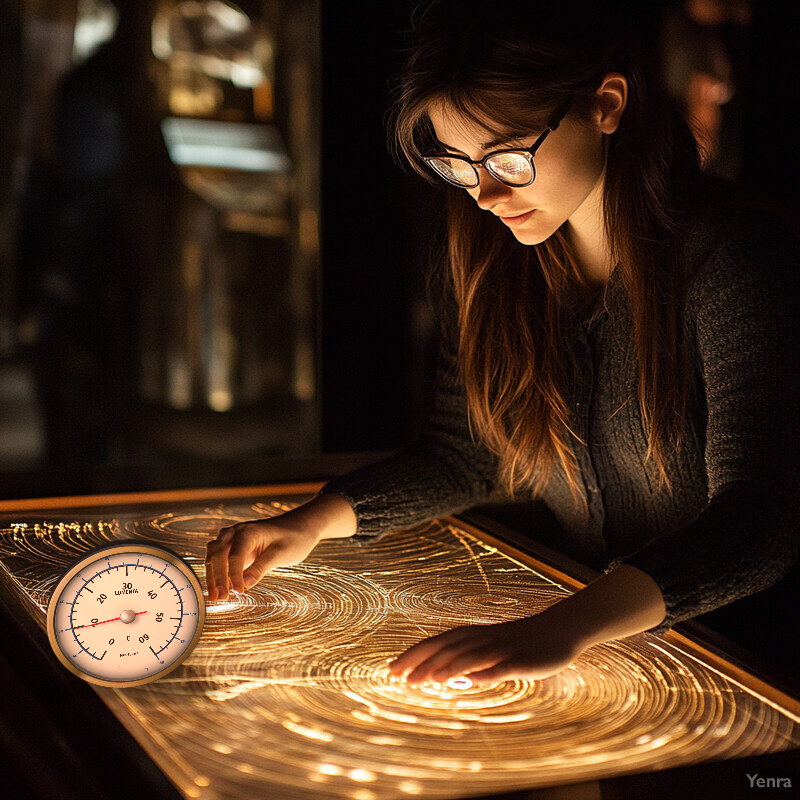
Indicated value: 10 °C
